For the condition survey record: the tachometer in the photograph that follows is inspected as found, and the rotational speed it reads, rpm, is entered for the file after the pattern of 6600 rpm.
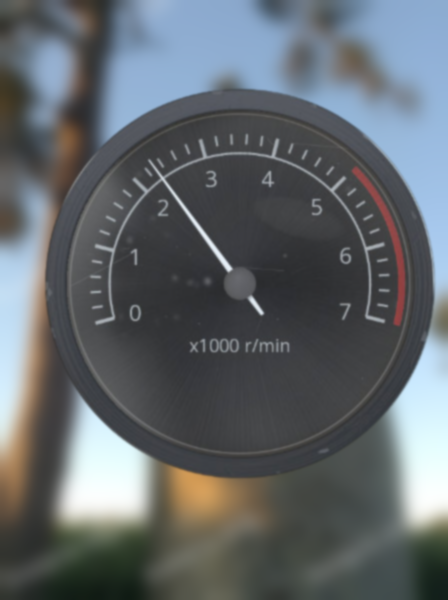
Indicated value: 2300 rpm
